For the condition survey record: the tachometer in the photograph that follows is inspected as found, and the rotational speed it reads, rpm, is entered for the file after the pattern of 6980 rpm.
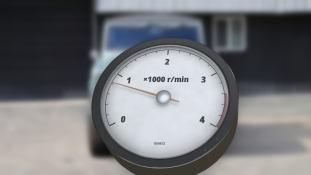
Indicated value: 800 rpm
